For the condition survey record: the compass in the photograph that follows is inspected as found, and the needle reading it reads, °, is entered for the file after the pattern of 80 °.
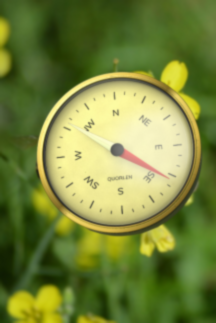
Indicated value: 125 °
